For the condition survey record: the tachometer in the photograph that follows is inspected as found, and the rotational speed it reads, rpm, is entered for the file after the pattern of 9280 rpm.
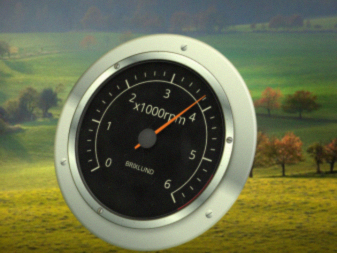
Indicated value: 3800 rpm
